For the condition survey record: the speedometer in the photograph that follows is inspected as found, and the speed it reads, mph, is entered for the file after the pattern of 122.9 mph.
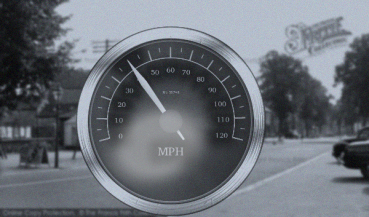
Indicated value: 40 mph
